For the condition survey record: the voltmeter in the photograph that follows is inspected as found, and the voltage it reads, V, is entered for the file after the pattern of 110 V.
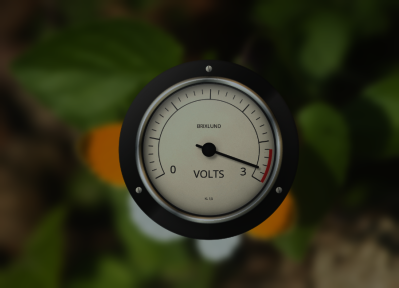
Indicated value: 2.85 V
